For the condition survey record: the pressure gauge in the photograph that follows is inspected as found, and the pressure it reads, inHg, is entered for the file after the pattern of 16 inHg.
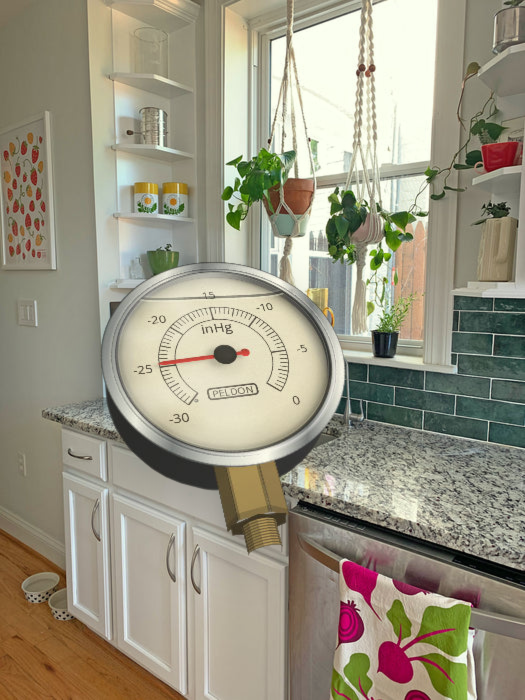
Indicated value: -25 inHg
